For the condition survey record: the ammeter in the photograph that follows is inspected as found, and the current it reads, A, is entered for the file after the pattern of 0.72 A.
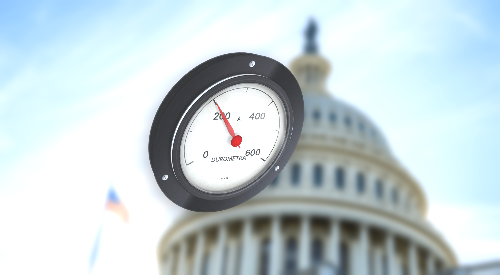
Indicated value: 200 A
